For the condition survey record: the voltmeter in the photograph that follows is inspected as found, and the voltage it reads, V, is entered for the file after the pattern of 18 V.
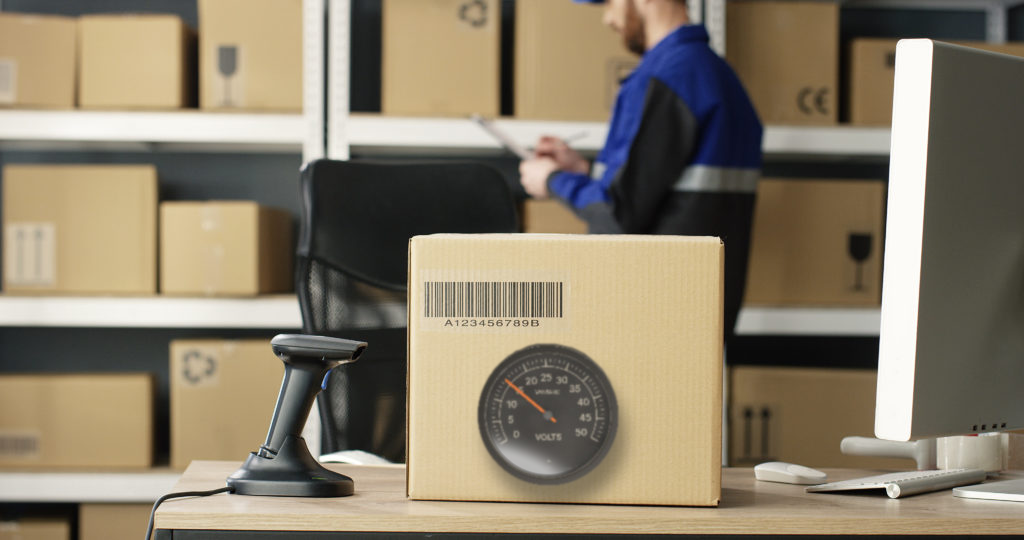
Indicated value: 15 V
